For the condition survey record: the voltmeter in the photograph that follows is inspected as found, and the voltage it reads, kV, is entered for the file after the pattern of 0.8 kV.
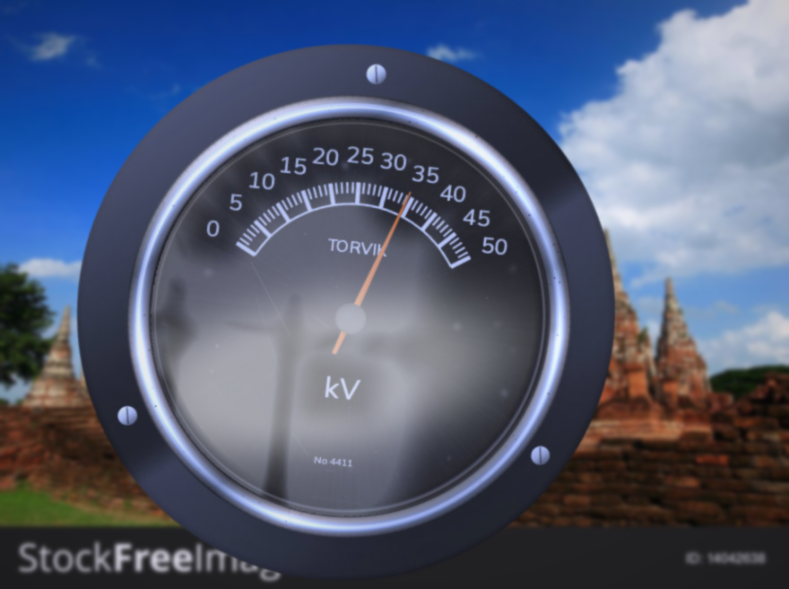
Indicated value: 34 kV
